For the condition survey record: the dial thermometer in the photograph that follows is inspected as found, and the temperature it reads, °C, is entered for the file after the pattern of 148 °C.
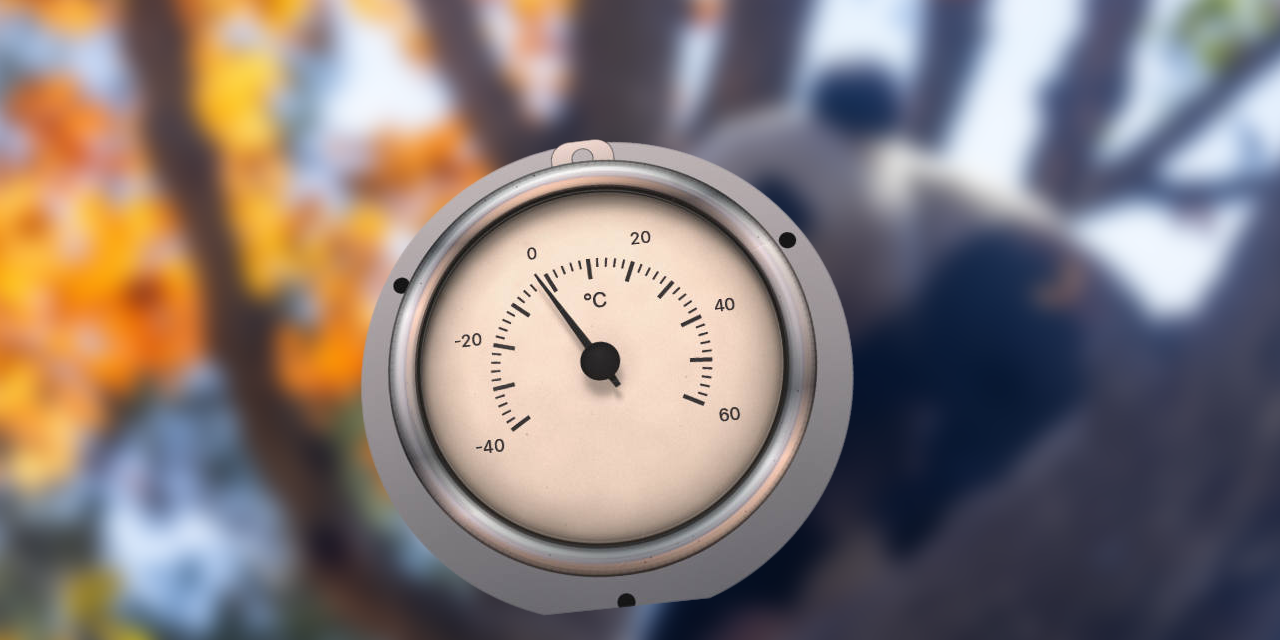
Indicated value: -2 °C
